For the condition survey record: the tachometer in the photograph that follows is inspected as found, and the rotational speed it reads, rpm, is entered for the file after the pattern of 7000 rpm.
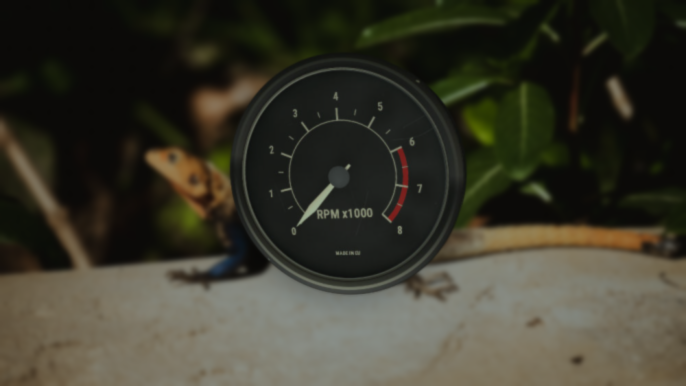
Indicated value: 0 rpm
